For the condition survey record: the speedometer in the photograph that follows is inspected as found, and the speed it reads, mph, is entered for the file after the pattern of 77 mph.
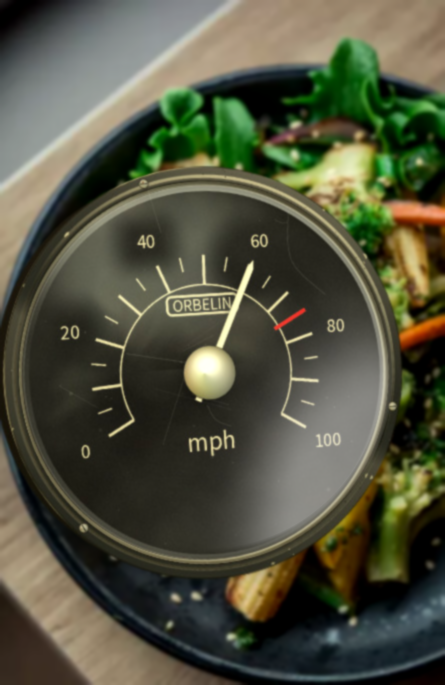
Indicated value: 60 mph
